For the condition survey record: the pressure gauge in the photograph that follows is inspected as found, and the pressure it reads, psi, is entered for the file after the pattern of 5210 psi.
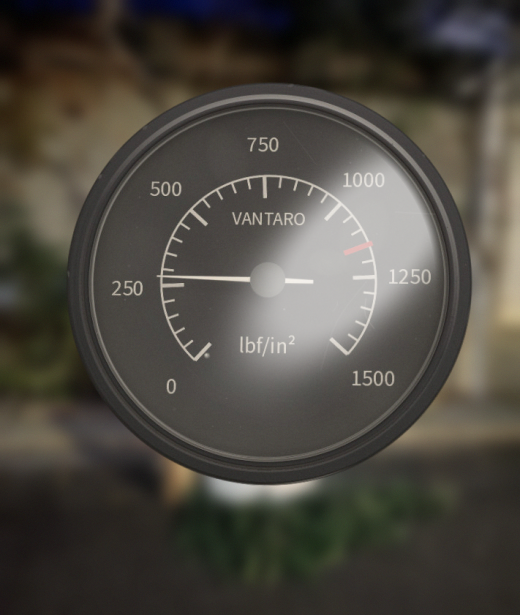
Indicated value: 275 psi
